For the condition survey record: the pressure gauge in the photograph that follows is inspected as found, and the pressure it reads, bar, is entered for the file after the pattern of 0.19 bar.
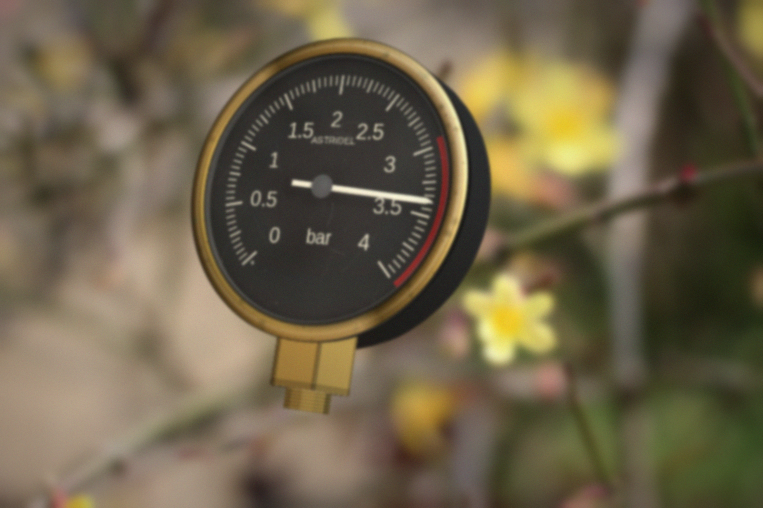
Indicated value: 3.4 bar
